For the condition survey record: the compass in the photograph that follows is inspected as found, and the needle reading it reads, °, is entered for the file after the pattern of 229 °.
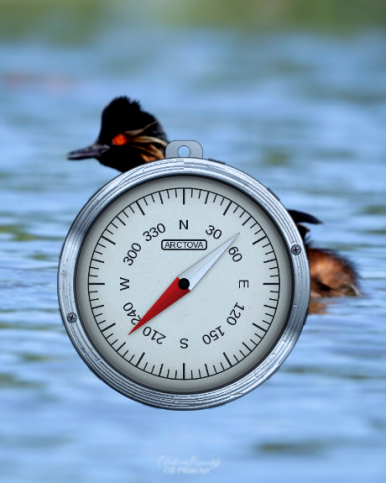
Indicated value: 227.5 °
